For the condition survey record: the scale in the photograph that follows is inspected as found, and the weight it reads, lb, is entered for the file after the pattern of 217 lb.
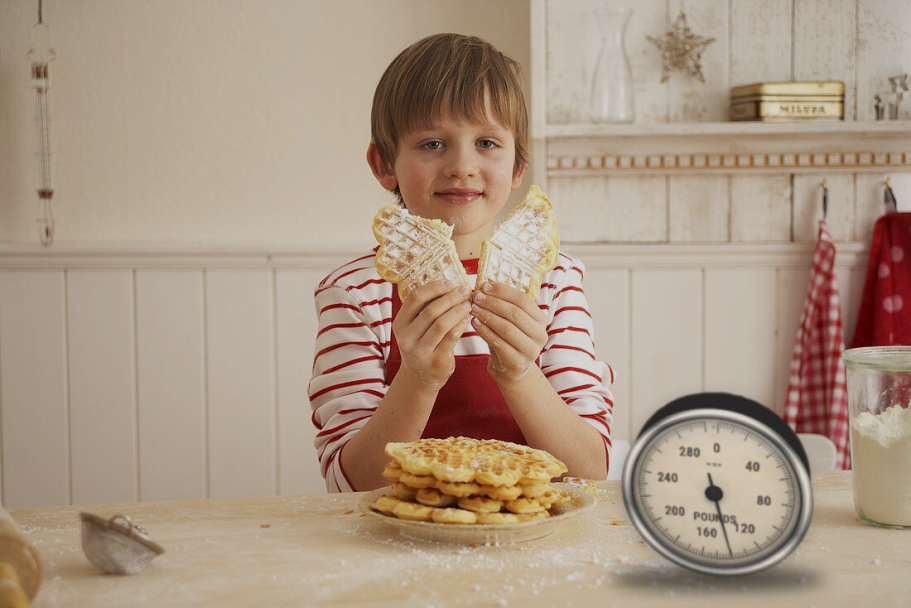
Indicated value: 140 lb
